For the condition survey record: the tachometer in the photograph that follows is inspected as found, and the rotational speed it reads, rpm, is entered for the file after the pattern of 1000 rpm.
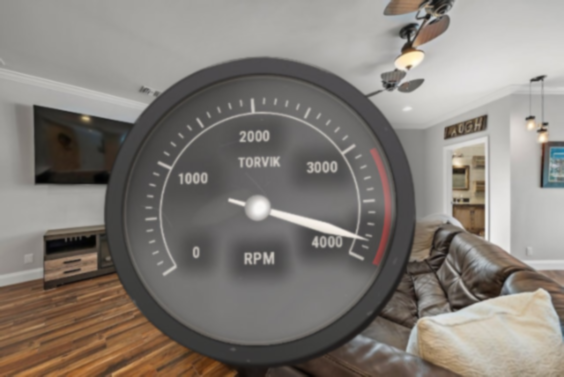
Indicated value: 3850 rpm
